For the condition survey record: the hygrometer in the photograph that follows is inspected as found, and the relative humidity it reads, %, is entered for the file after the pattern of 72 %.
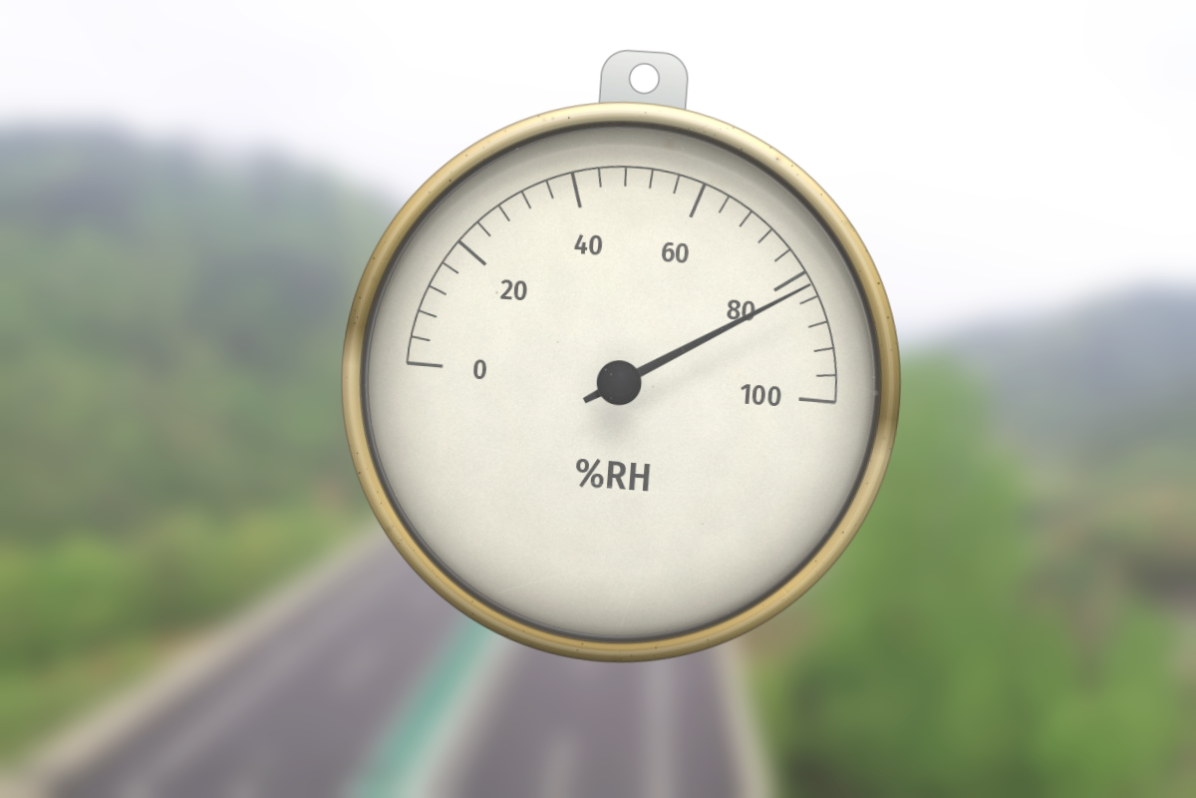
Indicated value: 82 %
